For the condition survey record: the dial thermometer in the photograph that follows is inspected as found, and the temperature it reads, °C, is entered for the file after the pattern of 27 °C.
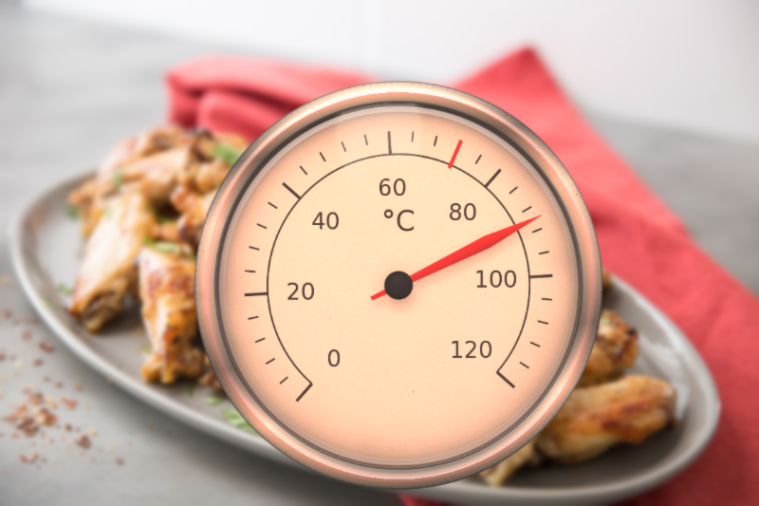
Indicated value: 90 °C
